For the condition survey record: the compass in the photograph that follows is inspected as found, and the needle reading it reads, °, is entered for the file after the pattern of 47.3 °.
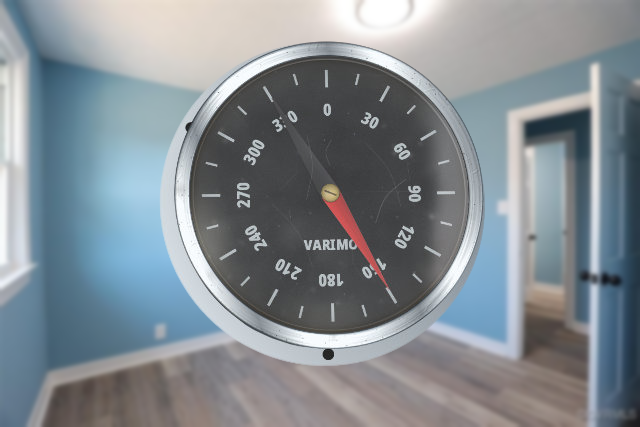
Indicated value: 150 °
